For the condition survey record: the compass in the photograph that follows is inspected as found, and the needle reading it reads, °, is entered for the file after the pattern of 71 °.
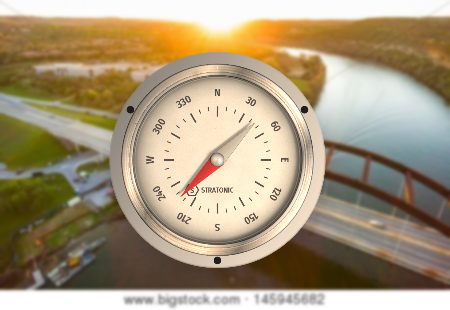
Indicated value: 225 °
